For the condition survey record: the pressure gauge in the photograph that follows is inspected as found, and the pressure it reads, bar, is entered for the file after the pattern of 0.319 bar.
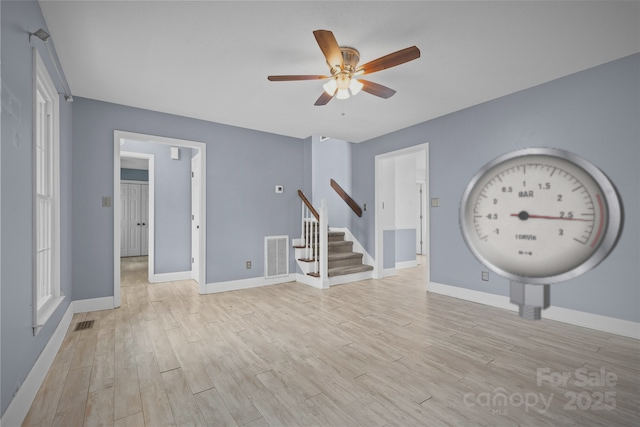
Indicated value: 2.6 bar
